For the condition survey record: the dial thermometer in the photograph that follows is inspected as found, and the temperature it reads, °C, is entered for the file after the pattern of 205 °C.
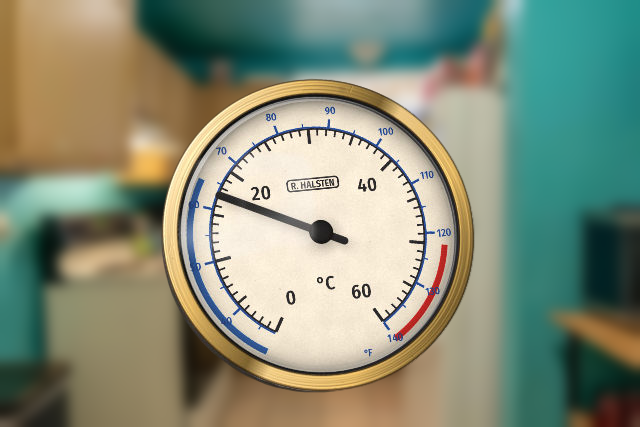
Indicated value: 17 °C
